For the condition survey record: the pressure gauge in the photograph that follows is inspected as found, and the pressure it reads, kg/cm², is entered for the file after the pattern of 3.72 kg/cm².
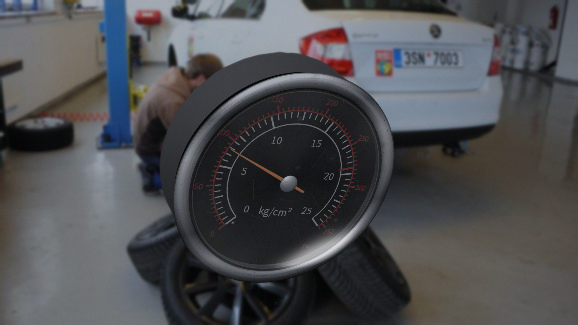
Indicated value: 6.5 kg/cm²
